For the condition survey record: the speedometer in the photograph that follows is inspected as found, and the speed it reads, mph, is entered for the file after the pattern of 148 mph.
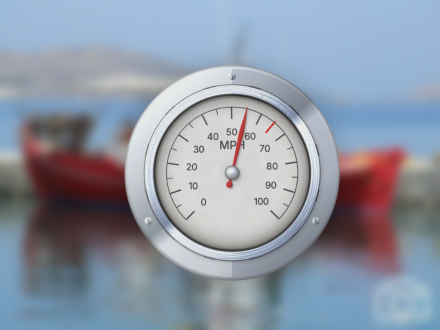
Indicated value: 55 mph
